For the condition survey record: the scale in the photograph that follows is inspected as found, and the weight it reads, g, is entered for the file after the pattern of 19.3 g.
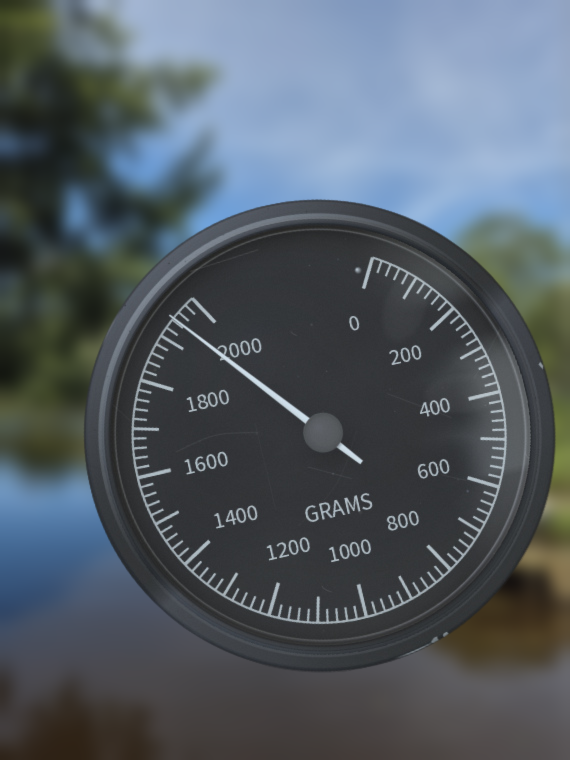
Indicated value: 1940 g
